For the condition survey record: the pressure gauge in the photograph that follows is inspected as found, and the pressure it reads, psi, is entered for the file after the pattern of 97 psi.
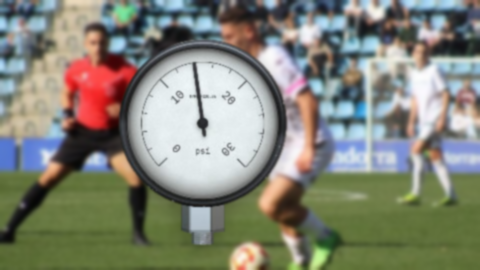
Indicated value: 14 psi
